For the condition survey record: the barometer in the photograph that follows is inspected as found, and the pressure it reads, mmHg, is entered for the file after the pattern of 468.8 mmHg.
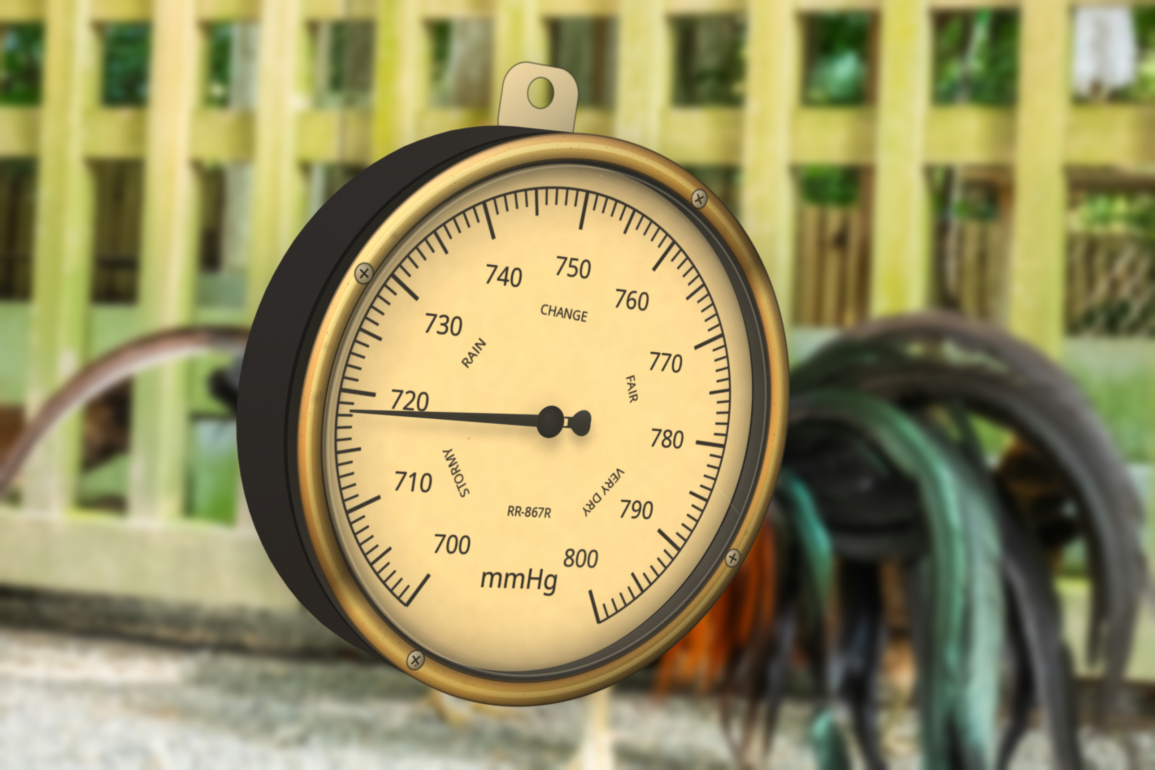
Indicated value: 718.5 mmHg
